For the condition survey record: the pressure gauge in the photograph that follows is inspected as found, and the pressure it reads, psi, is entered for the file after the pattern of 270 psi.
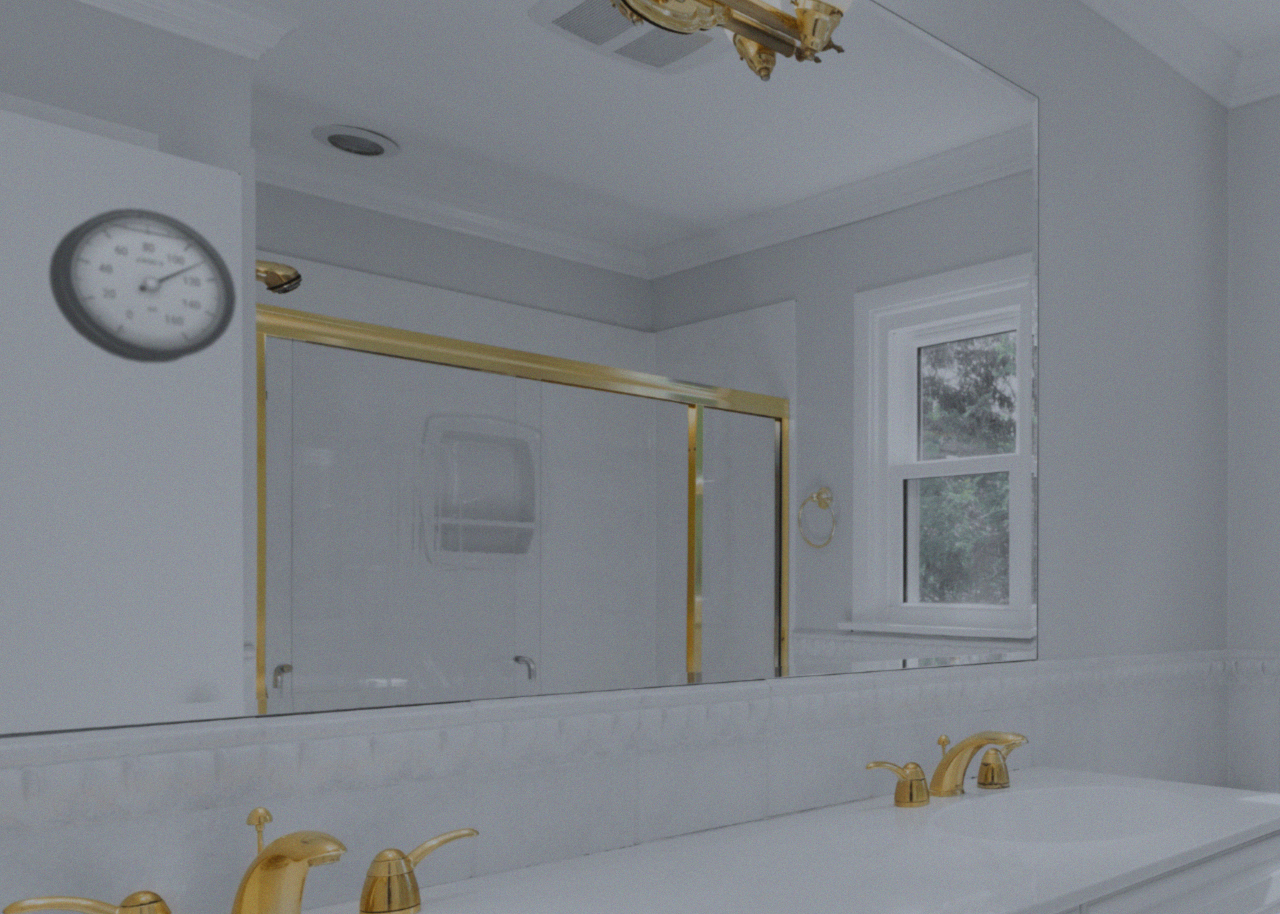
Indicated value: 110 psi
